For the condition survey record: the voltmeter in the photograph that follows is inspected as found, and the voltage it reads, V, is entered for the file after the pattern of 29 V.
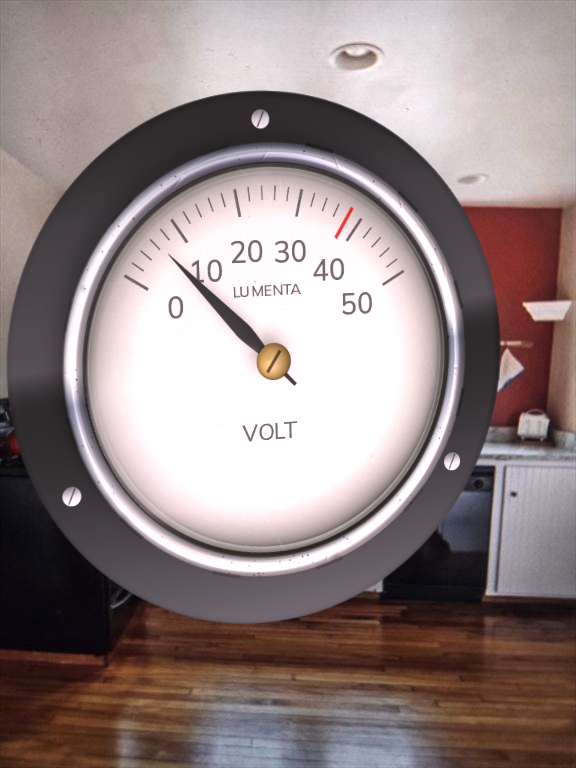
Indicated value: 6 V
